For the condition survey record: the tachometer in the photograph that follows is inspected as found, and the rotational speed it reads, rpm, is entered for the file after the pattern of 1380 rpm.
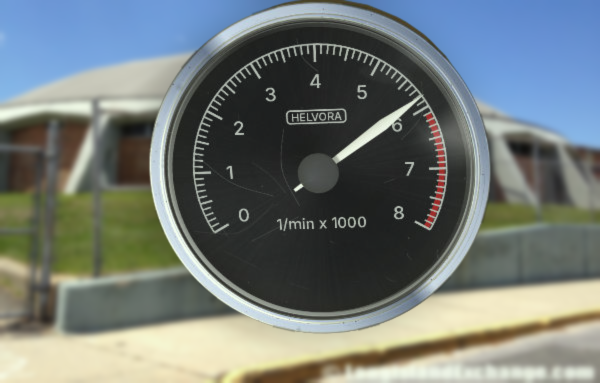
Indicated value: 5800 rpm
